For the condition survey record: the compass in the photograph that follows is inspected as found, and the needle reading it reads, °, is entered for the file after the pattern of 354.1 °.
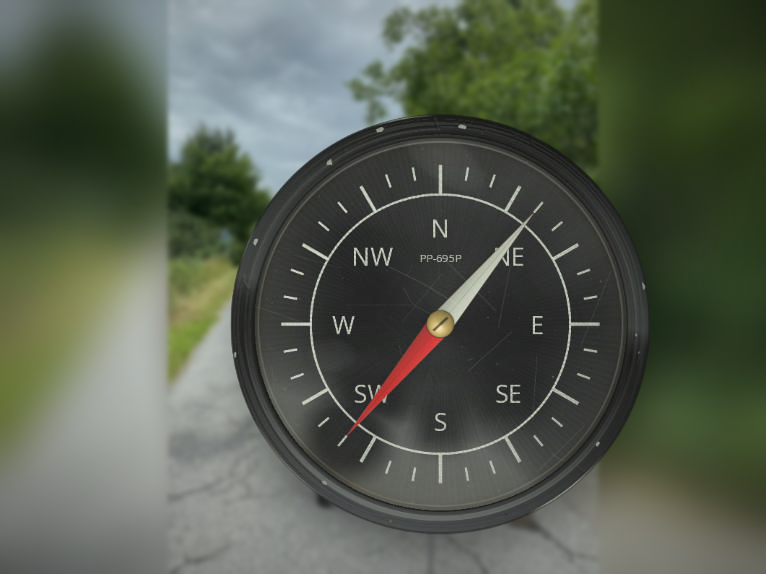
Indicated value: 220 °
